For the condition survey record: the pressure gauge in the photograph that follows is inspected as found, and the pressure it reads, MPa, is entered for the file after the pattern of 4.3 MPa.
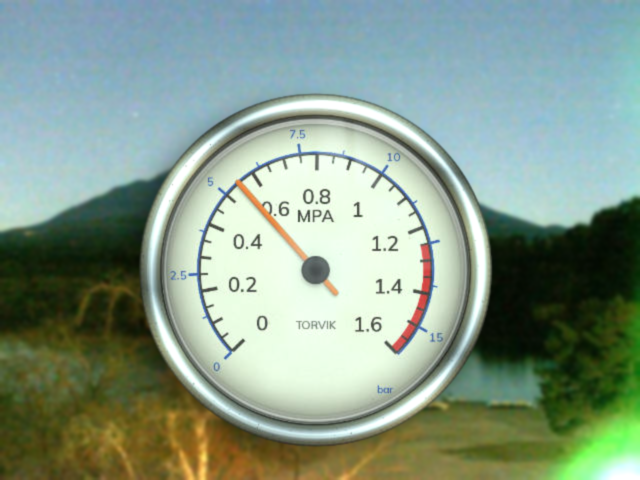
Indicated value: 0.55 MPa
